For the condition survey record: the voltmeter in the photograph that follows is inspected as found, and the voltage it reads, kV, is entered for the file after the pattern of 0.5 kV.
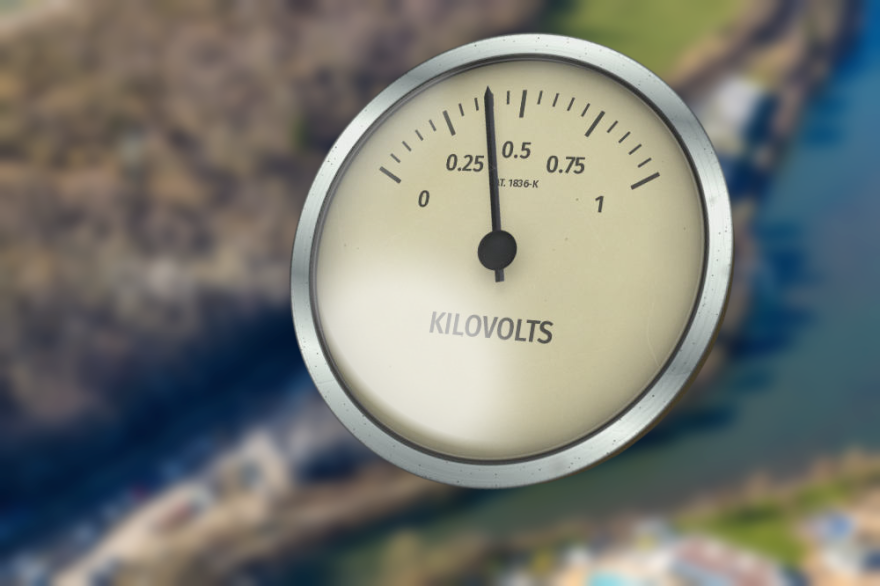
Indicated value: 0.4 kV
